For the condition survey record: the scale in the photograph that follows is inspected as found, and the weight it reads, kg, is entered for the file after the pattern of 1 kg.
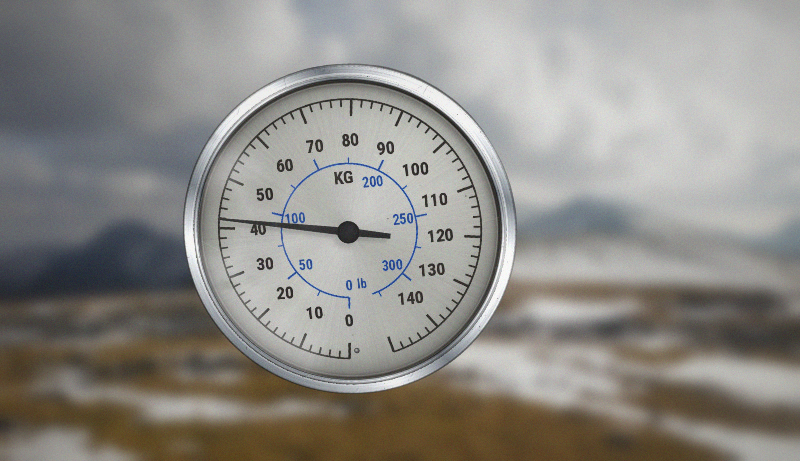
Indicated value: 42 kg
